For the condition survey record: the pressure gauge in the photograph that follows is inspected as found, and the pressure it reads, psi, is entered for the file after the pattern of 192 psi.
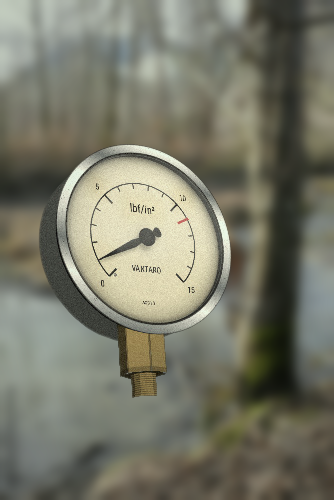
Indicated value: 1 psi
